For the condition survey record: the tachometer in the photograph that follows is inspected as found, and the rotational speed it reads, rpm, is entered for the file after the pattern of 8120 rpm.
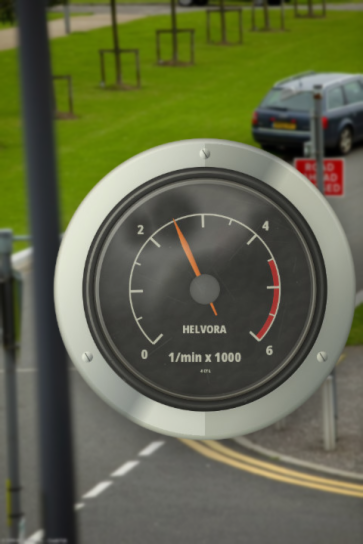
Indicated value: 2500 rpm
